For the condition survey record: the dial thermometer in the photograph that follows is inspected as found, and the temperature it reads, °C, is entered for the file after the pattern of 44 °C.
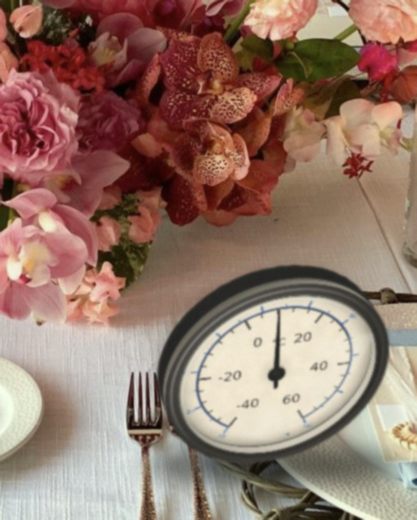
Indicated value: 8 °C
